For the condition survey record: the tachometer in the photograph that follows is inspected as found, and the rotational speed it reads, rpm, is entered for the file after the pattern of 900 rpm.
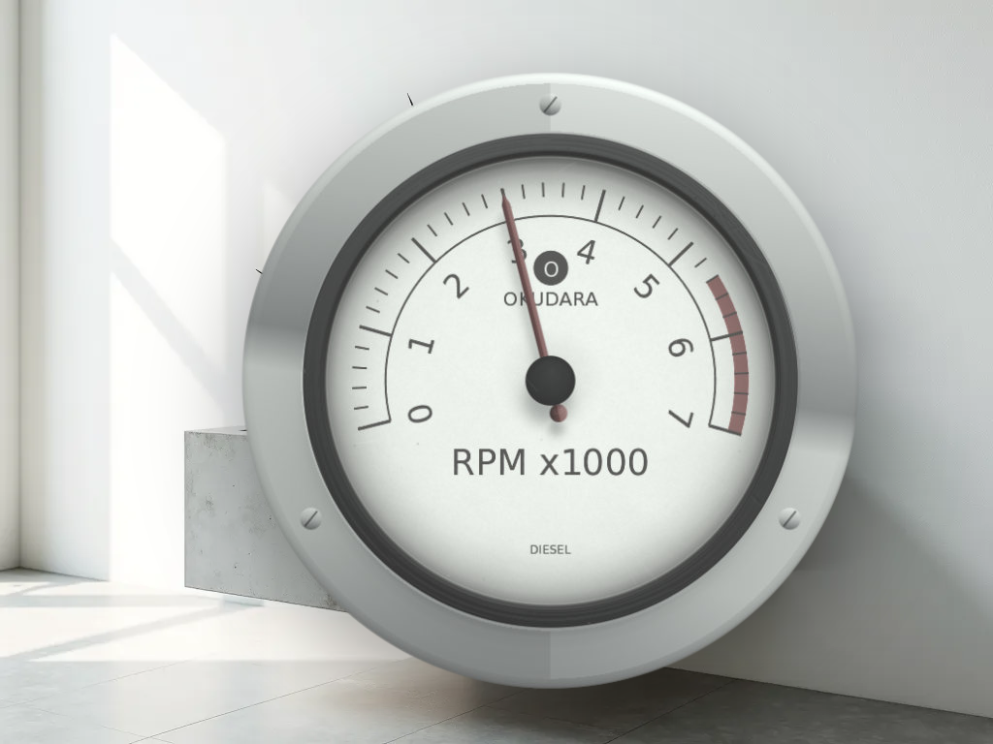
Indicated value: 3000 rpm
